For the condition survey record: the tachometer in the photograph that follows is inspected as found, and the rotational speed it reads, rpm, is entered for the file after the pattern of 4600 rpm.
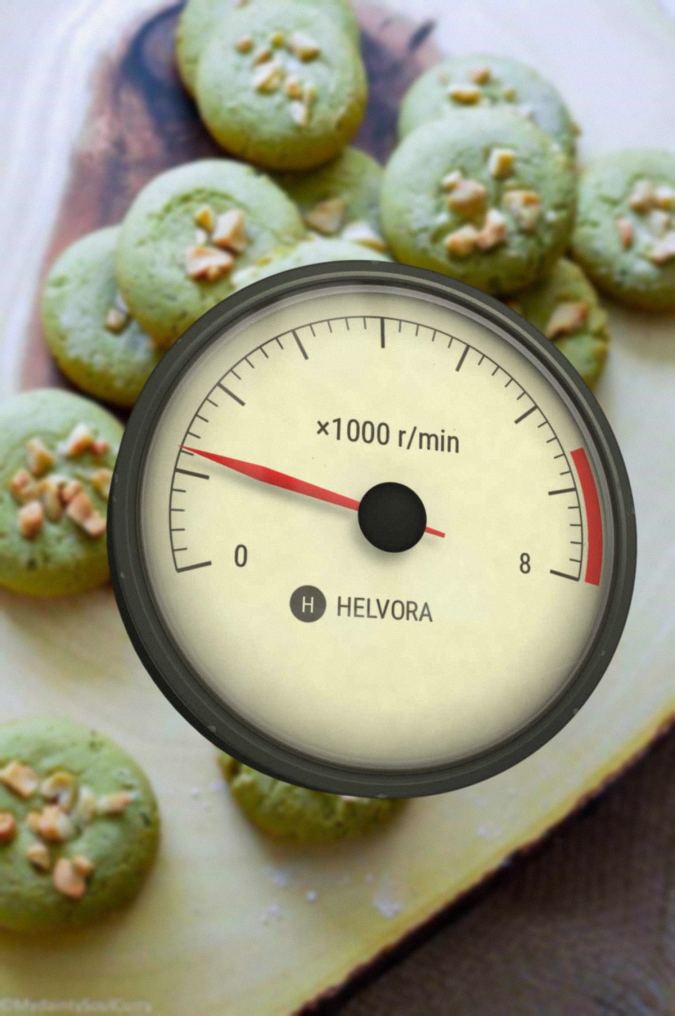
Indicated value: 1200 rpm
